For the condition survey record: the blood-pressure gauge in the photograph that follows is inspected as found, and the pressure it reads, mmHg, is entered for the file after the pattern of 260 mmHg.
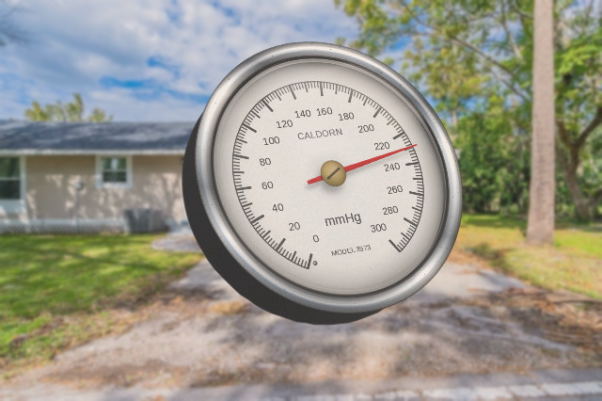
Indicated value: 230 mmHg
